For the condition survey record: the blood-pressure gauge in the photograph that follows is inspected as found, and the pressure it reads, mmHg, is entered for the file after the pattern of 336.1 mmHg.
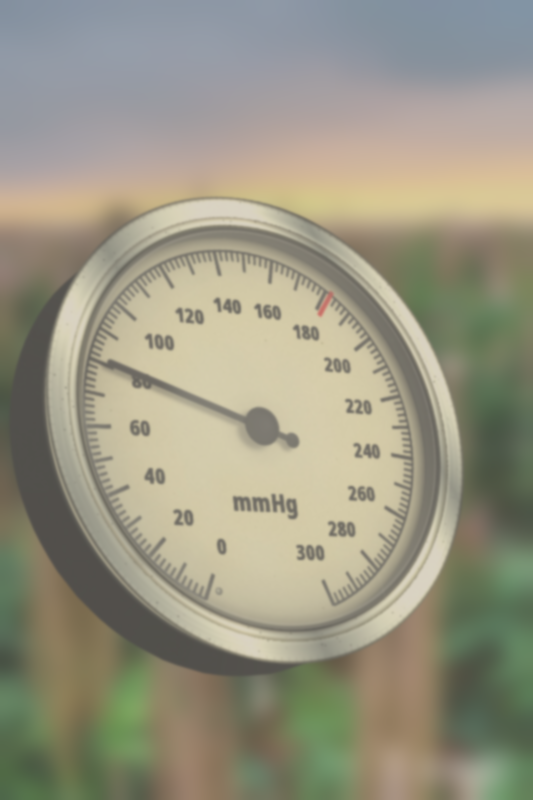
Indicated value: 80 mmHg
